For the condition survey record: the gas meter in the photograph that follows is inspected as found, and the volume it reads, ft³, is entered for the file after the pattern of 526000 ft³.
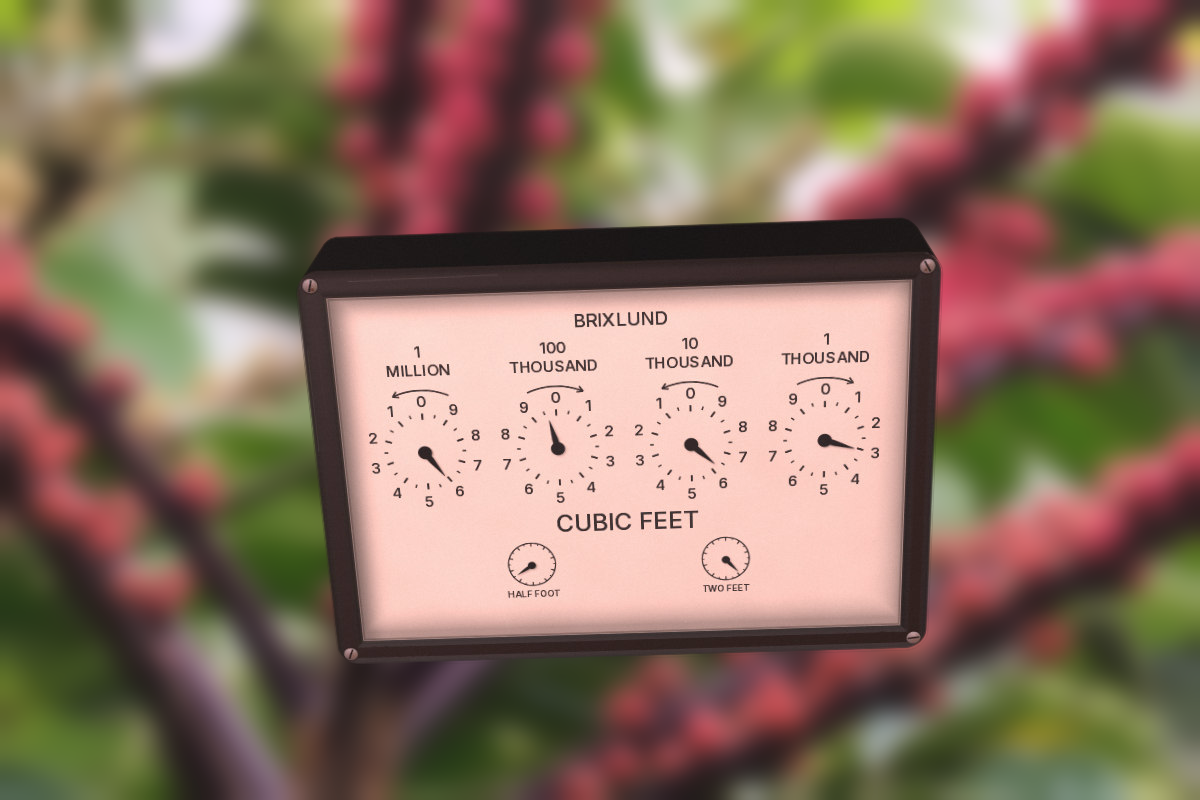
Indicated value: 596300 ft³
